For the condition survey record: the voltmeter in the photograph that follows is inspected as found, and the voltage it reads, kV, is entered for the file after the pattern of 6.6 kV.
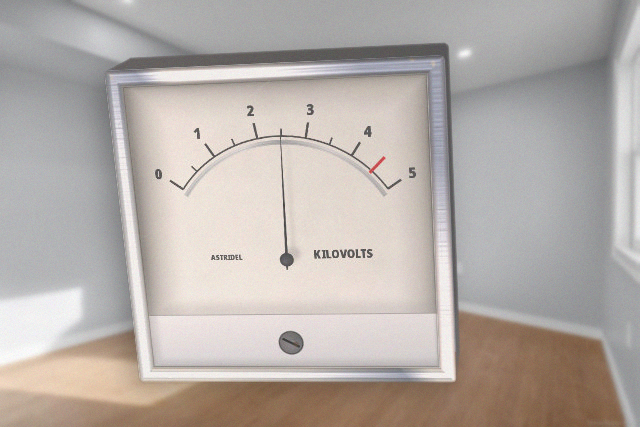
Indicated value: 2.5 kV
